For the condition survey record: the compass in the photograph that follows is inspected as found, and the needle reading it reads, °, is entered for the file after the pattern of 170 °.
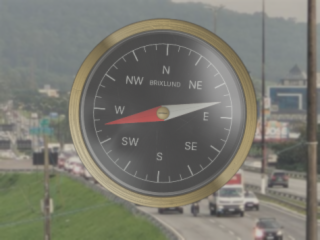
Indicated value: 255 °
